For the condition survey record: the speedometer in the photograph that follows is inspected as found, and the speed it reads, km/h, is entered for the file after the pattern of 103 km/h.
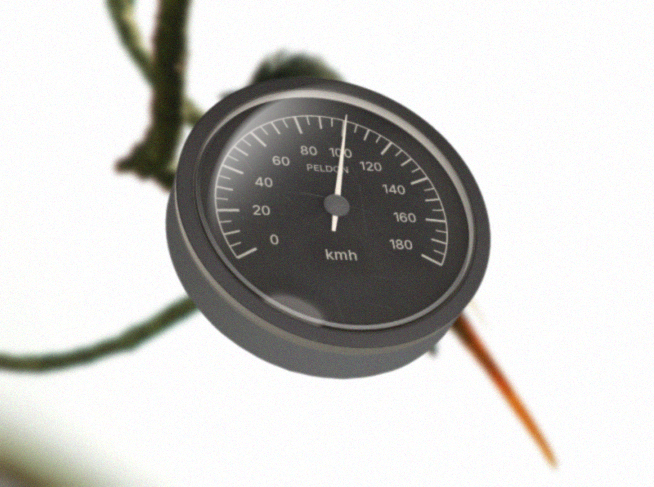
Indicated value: 100 km/h
